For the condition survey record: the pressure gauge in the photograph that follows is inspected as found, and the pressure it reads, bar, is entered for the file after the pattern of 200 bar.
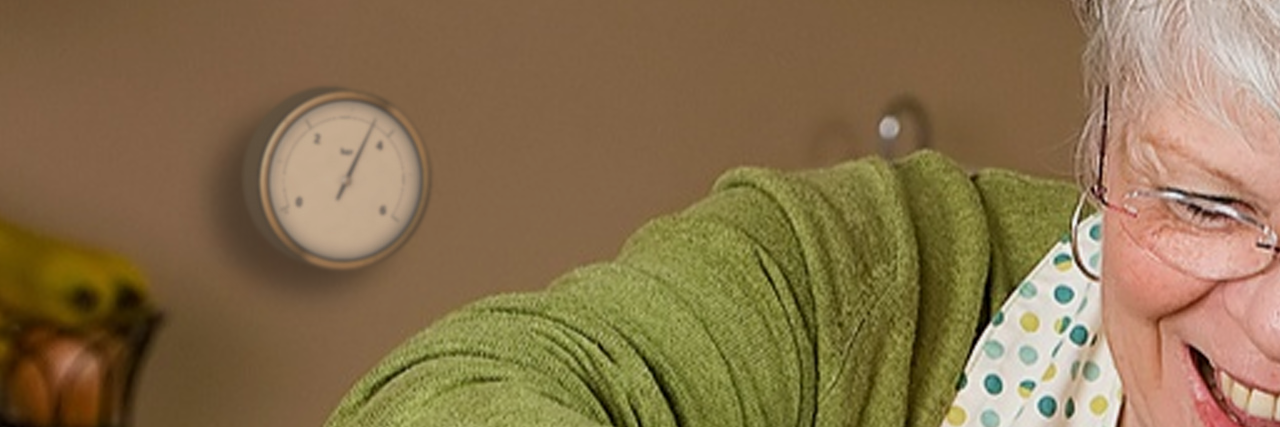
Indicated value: 3.5 bar
